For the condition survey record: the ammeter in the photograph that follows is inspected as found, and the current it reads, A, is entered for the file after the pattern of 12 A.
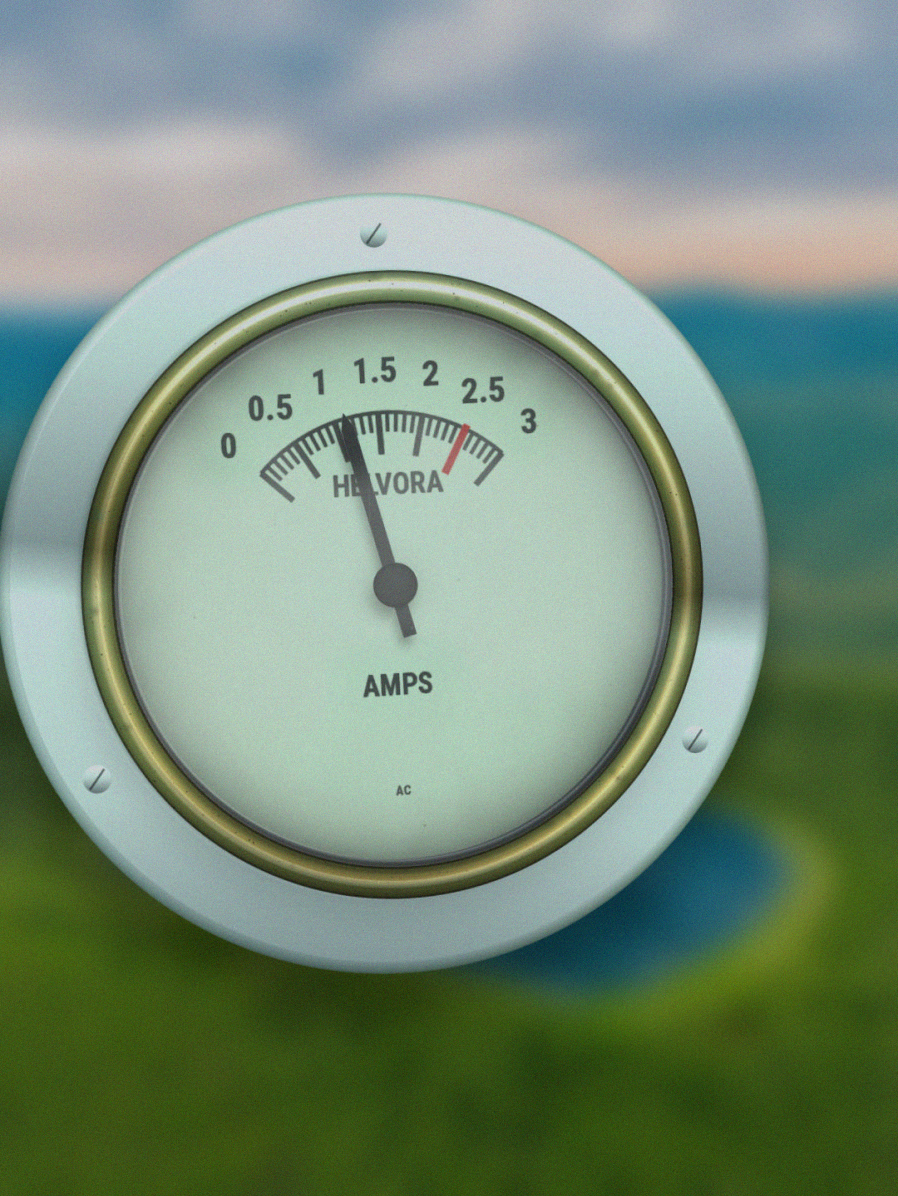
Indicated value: 1.1 A
